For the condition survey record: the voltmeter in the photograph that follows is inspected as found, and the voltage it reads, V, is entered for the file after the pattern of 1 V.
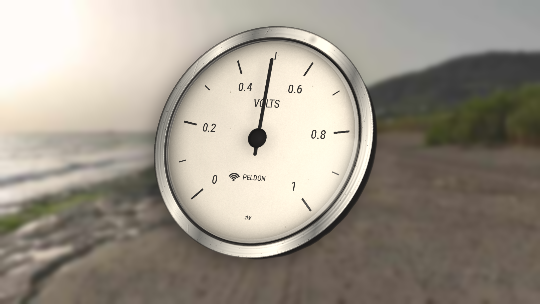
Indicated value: 0.5 V
